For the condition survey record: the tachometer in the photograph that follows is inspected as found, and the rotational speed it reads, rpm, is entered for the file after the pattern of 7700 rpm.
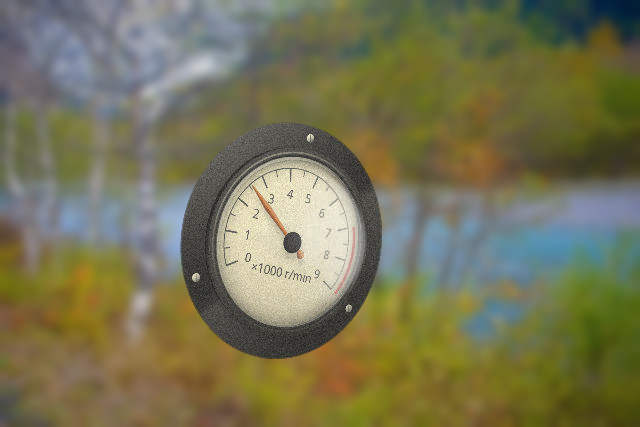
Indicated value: 2500 rpm
